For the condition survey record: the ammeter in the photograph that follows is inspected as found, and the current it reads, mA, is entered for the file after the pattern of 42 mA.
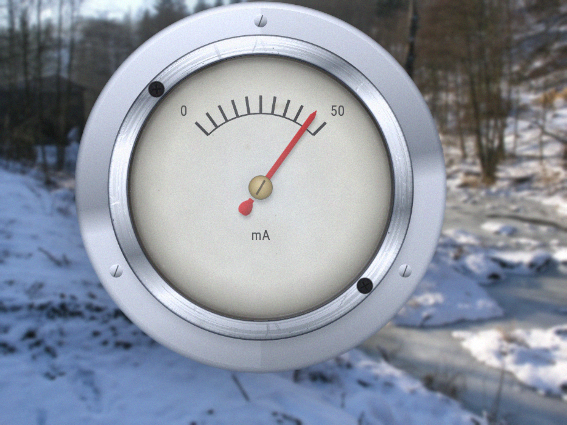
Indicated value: 45 mA
